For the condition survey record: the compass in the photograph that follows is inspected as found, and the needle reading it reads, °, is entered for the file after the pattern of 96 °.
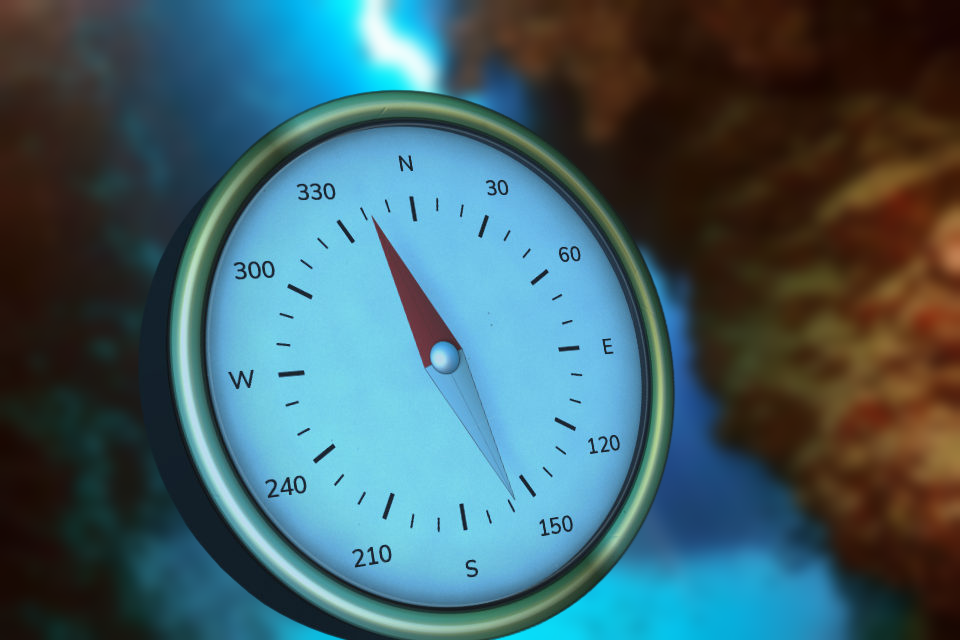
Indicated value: 340 °
